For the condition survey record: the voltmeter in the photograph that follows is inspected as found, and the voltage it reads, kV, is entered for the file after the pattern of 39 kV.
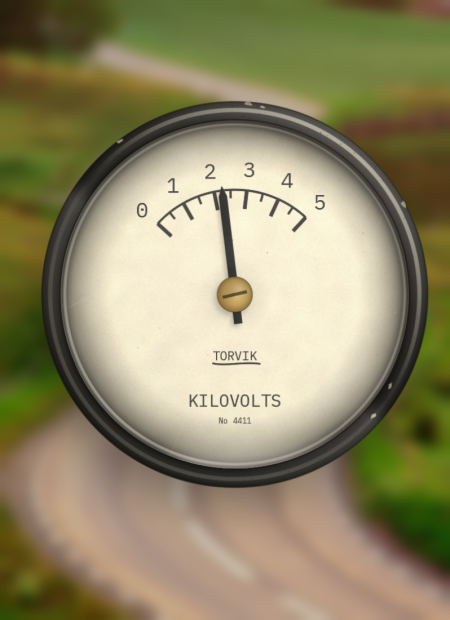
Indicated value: 2.25 kV
